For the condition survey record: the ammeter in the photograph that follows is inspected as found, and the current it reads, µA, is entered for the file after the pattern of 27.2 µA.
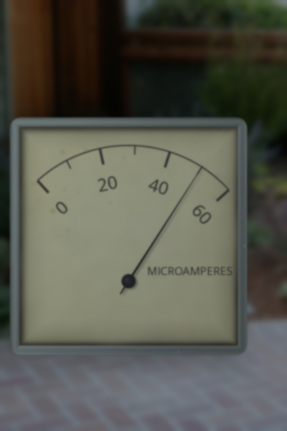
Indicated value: 50 µA
